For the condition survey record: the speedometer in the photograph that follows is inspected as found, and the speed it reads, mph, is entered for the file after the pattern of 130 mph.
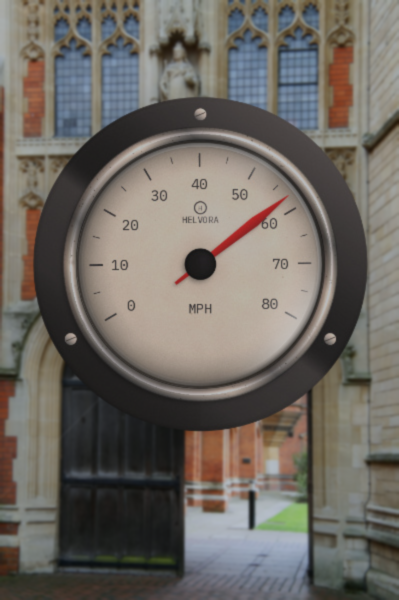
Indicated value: 57.5 mph
